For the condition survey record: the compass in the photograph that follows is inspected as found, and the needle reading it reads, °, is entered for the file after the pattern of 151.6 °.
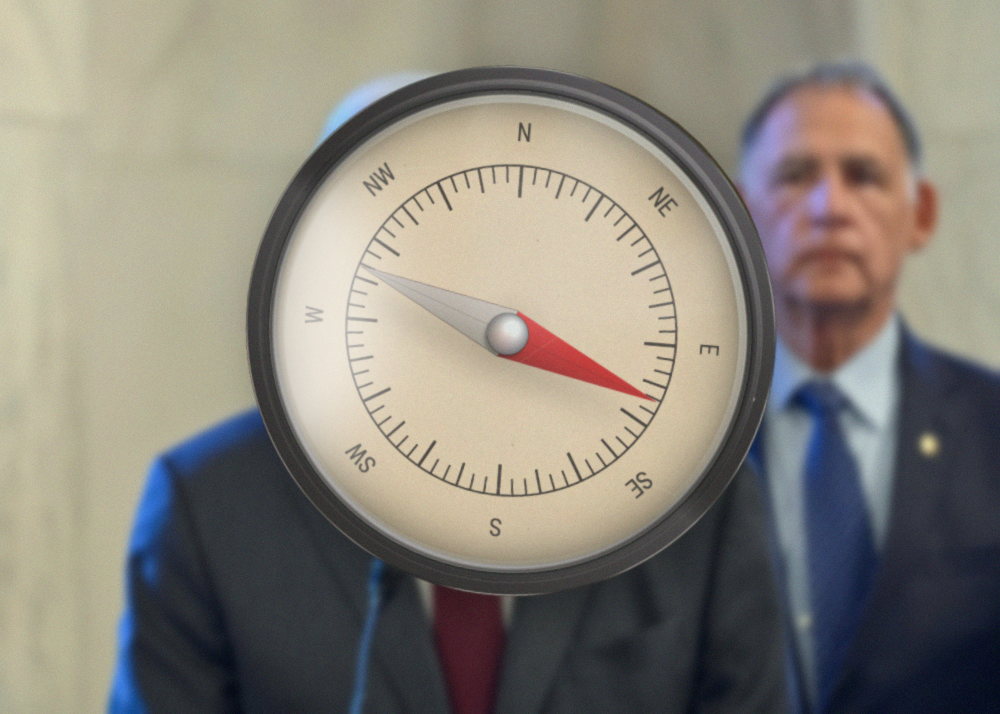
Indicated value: 110 °
